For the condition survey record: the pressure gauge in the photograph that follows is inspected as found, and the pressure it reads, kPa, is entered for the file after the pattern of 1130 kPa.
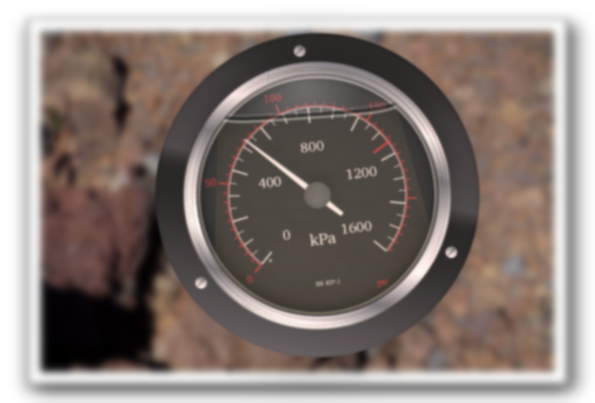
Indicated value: 525 kPa
